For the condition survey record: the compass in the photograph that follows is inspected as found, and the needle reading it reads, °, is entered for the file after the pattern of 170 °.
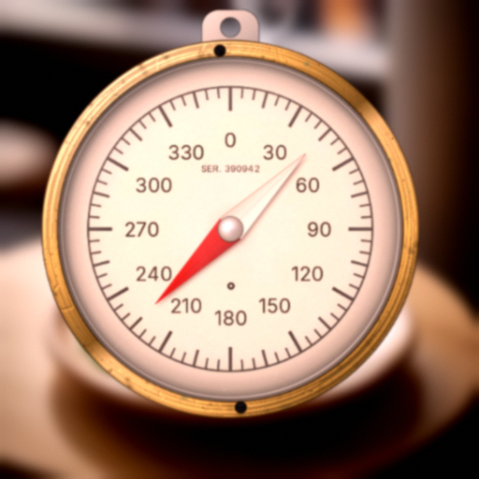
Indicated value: 225 °
